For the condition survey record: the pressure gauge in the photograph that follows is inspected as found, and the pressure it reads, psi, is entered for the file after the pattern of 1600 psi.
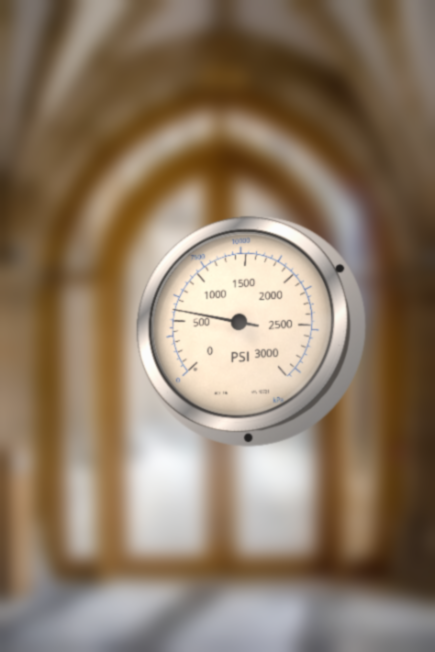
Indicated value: 600 psi
